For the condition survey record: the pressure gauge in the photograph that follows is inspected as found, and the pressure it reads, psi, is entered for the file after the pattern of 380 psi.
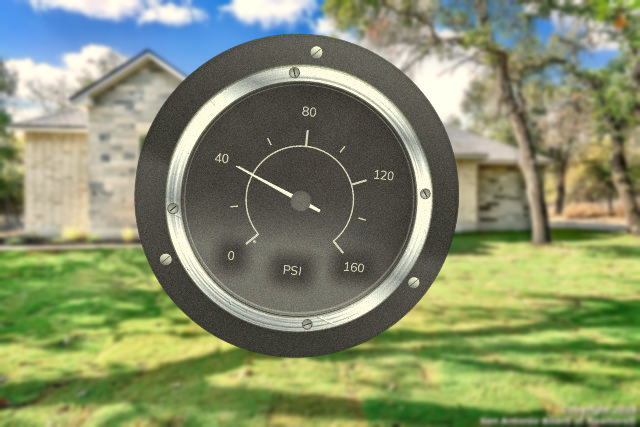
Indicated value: 40 psi
